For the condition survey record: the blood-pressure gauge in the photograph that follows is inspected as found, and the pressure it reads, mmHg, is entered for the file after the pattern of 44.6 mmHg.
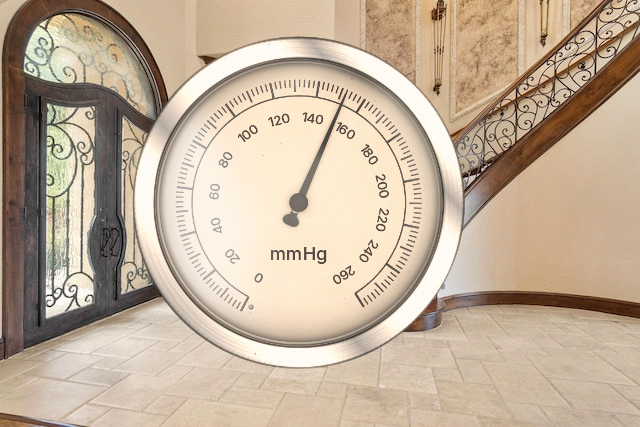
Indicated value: 152 mmHg
